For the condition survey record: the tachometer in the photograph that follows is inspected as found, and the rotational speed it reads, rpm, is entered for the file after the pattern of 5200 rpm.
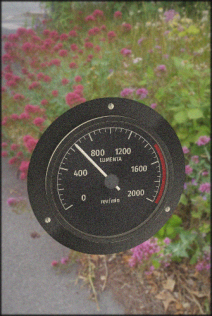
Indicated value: 650 rpm
